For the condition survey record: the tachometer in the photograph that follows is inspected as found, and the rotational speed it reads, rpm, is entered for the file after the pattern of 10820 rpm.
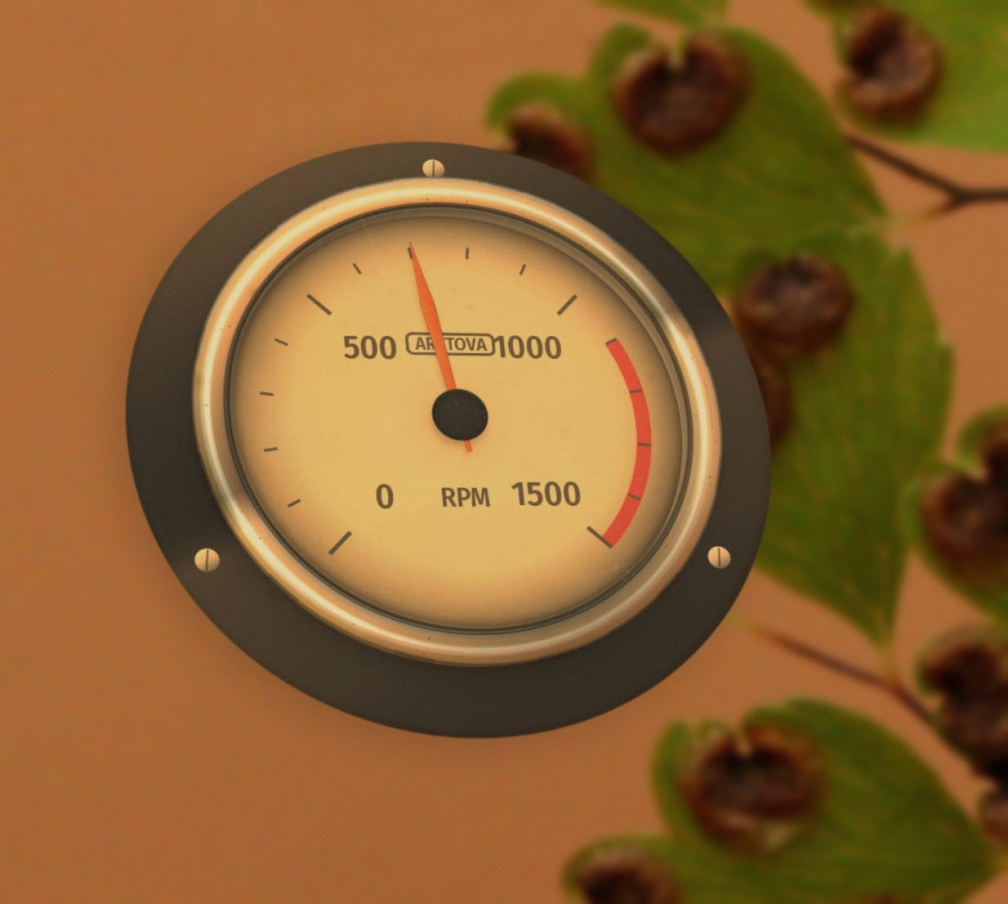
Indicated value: 700 rpm
